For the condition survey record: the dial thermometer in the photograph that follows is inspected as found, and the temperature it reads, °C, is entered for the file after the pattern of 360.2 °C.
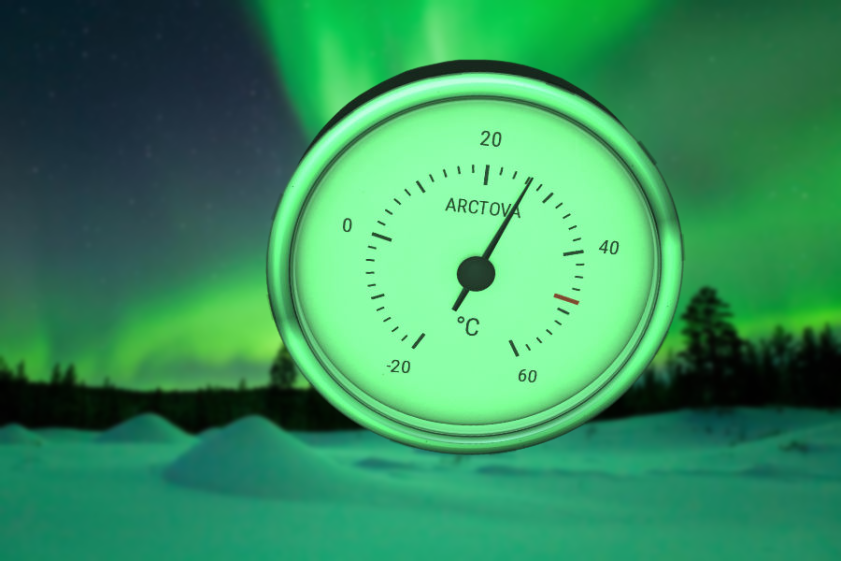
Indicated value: 26 °C
